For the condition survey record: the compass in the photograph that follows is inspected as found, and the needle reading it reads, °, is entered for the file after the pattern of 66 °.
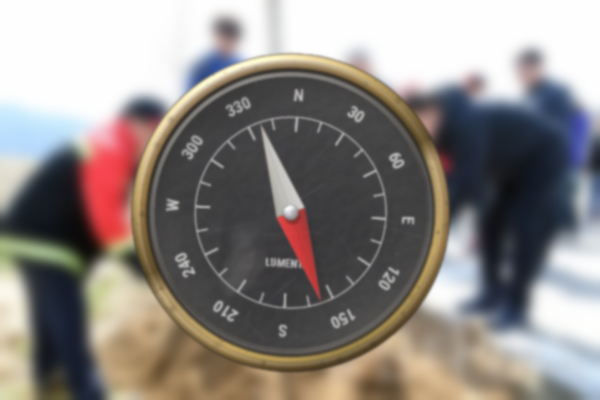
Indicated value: 157.5 °
